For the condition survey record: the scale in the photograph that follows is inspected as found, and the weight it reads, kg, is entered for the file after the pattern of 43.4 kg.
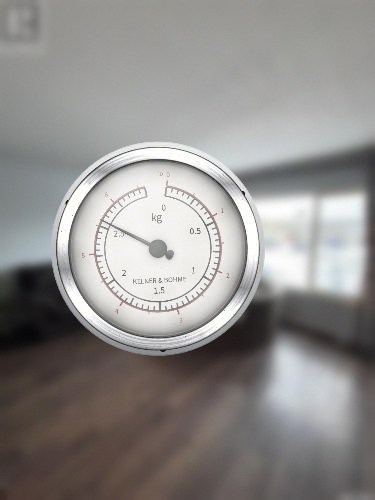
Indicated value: 2.55 kg
